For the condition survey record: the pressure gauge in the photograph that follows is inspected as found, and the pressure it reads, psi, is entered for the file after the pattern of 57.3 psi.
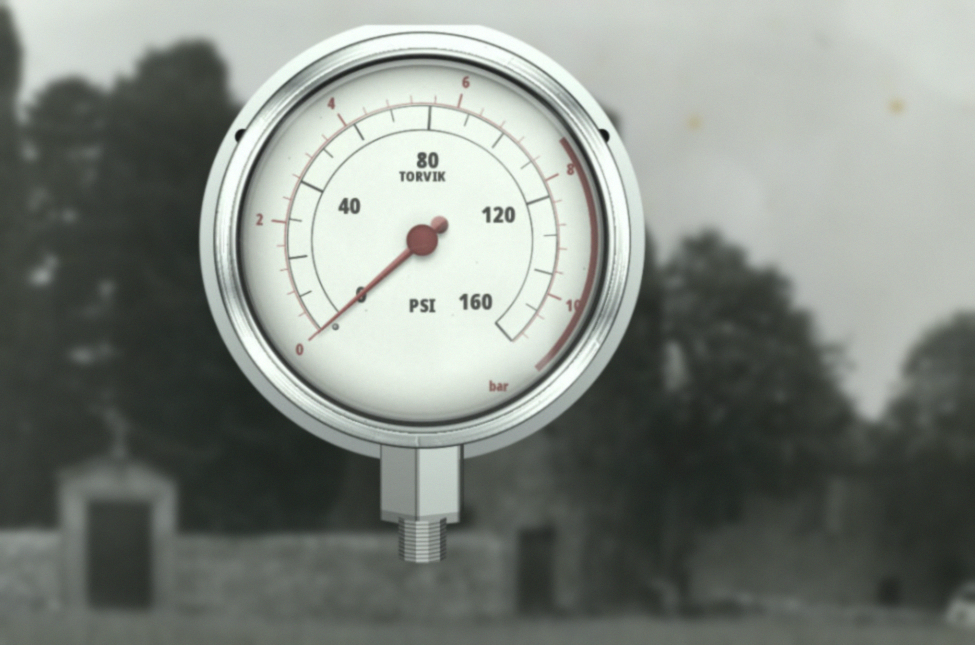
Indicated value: 0 psi
